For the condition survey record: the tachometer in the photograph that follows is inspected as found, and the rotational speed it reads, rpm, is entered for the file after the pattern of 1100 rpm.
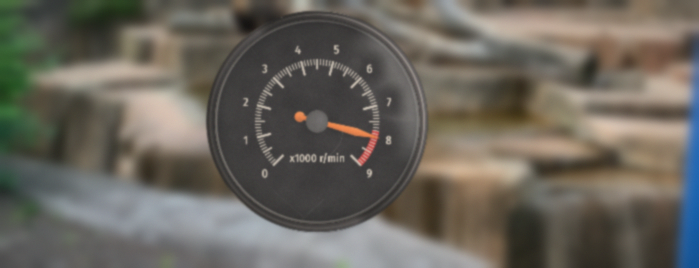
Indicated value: 8000 rpm
